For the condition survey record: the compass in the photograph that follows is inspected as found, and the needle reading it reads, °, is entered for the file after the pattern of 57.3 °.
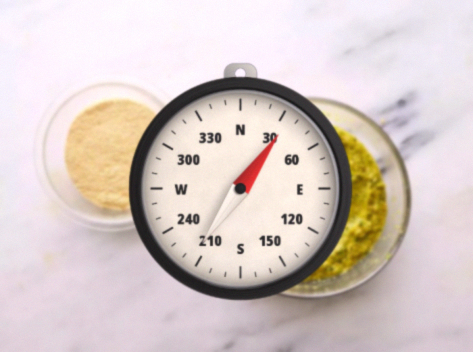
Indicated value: 35 °
